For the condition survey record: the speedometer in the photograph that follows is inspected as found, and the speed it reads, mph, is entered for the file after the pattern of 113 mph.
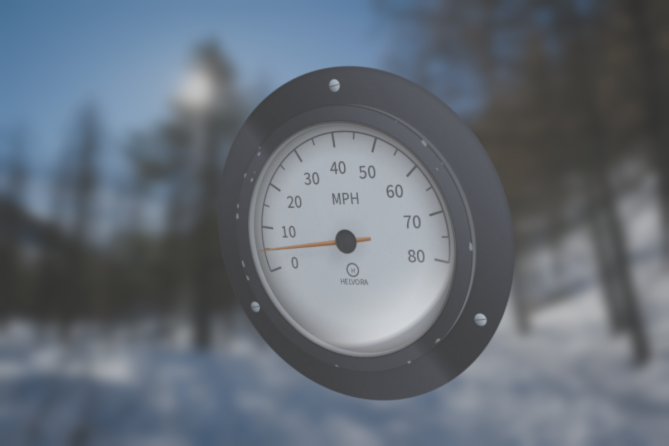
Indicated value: 5 mph
